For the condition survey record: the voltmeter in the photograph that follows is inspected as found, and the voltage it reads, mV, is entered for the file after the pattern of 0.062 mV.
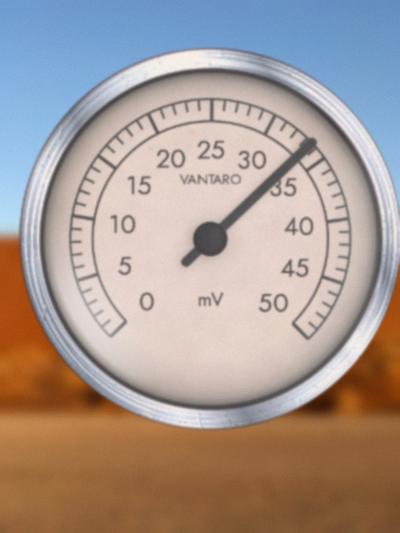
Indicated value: 33.5 mV
